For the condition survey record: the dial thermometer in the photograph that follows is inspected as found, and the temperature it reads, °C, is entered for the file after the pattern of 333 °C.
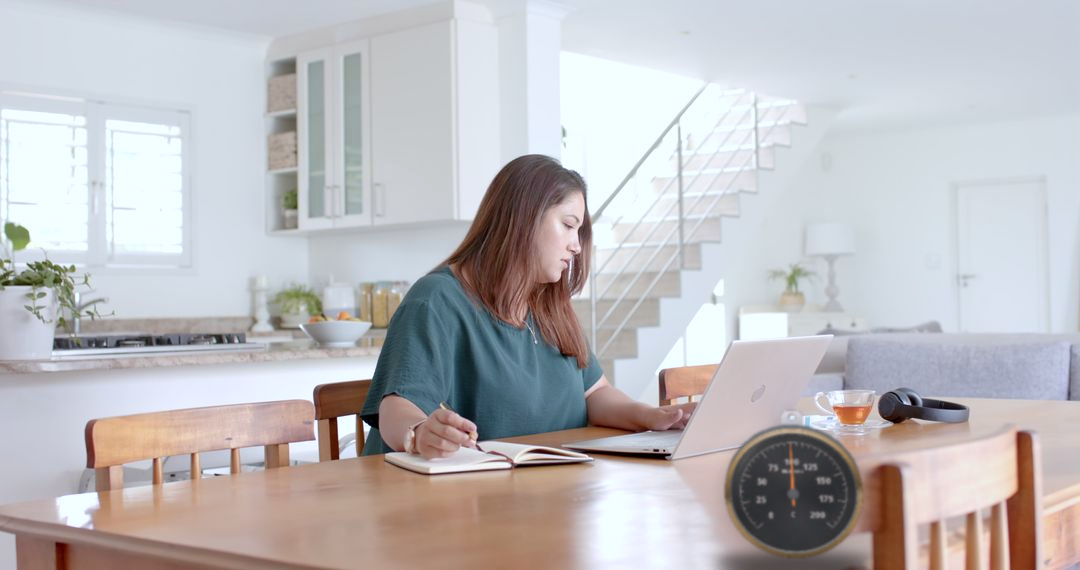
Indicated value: 100 °C
